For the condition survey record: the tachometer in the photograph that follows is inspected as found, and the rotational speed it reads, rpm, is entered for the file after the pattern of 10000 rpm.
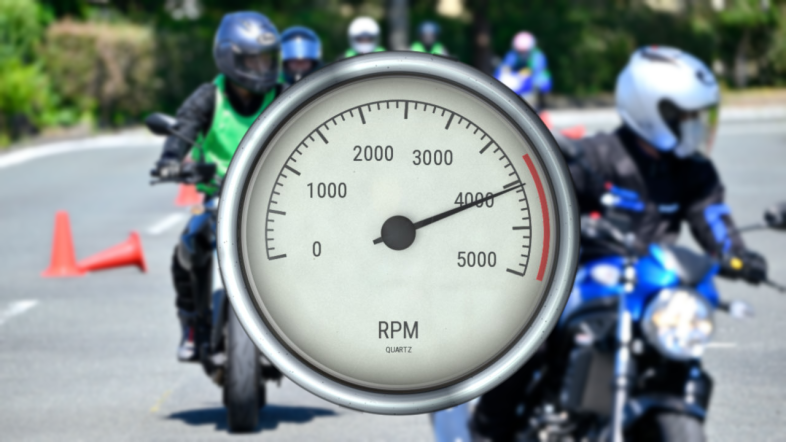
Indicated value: 4050 rpm
